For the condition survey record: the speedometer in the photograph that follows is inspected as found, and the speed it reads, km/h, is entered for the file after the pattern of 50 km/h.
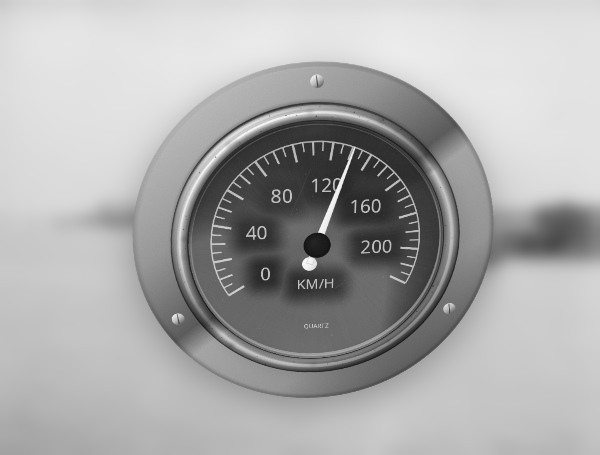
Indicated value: 130 km/h
